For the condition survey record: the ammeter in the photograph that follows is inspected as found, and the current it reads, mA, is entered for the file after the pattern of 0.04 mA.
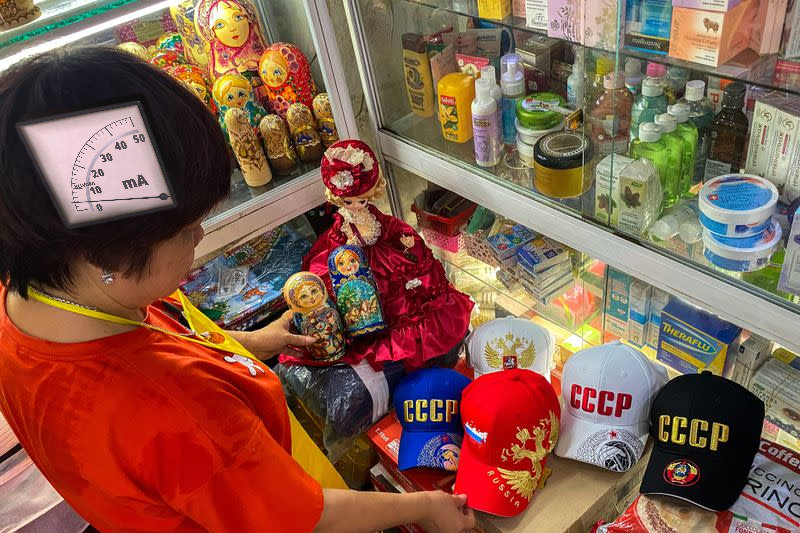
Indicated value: 4 mA
